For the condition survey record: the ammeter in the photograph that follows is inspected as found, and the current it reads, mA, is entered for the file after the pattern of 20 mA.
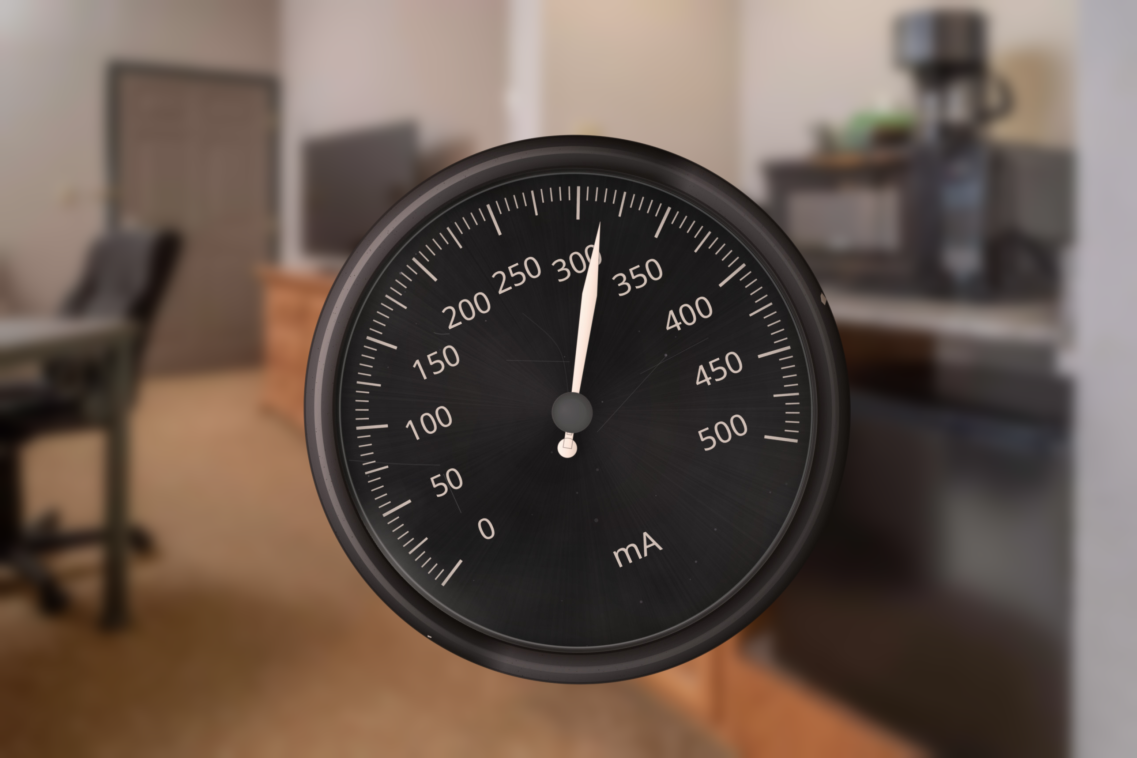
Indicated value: 315 mA
